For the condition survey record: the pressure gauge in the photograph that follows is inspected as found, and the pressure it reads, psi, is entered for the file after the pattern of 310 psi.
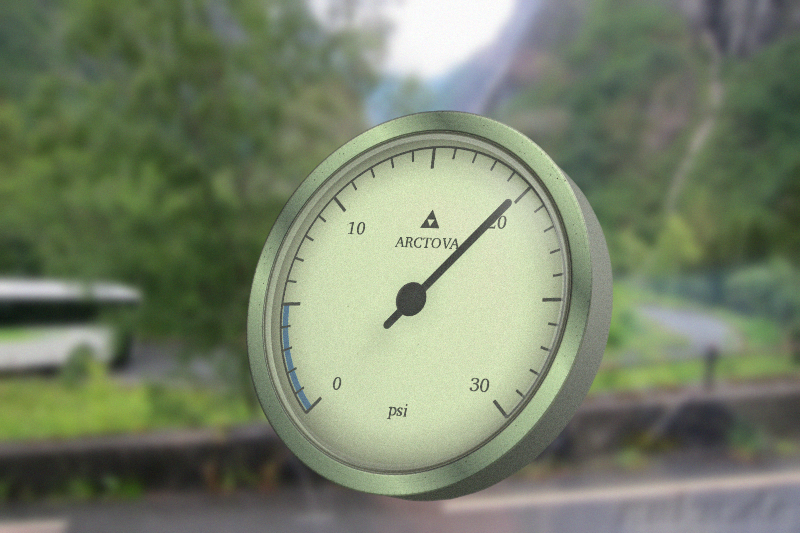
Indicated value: 20 psi
